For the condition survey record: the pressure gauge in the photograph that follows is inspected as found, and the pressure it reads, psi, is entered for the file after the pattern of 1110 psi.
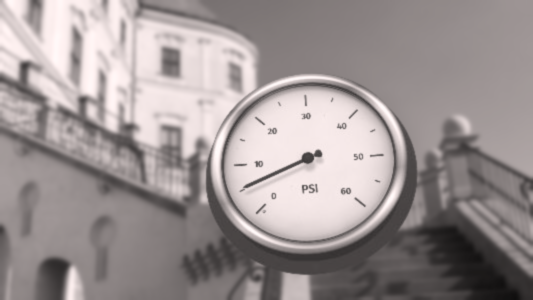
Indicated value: 5 psi
